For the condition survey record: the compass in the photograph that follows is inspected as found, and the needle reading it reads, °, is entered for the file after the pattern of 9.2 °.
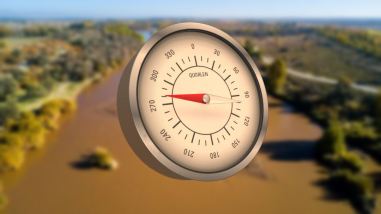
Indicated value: 280 °
